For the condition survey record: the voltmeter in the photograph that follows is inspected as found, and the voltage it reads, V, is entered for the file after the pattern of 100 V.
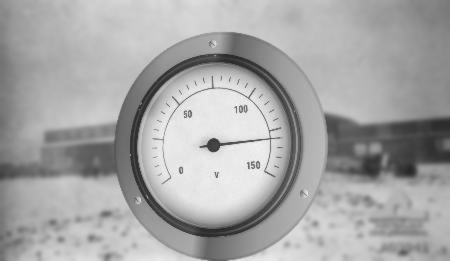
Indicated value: 130 V
